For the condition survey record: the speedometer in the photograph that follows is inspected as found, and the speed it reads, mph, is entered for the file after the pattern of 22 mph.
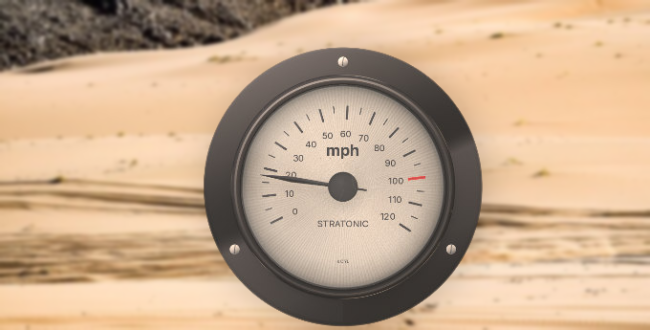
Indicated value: 17.5 mph
